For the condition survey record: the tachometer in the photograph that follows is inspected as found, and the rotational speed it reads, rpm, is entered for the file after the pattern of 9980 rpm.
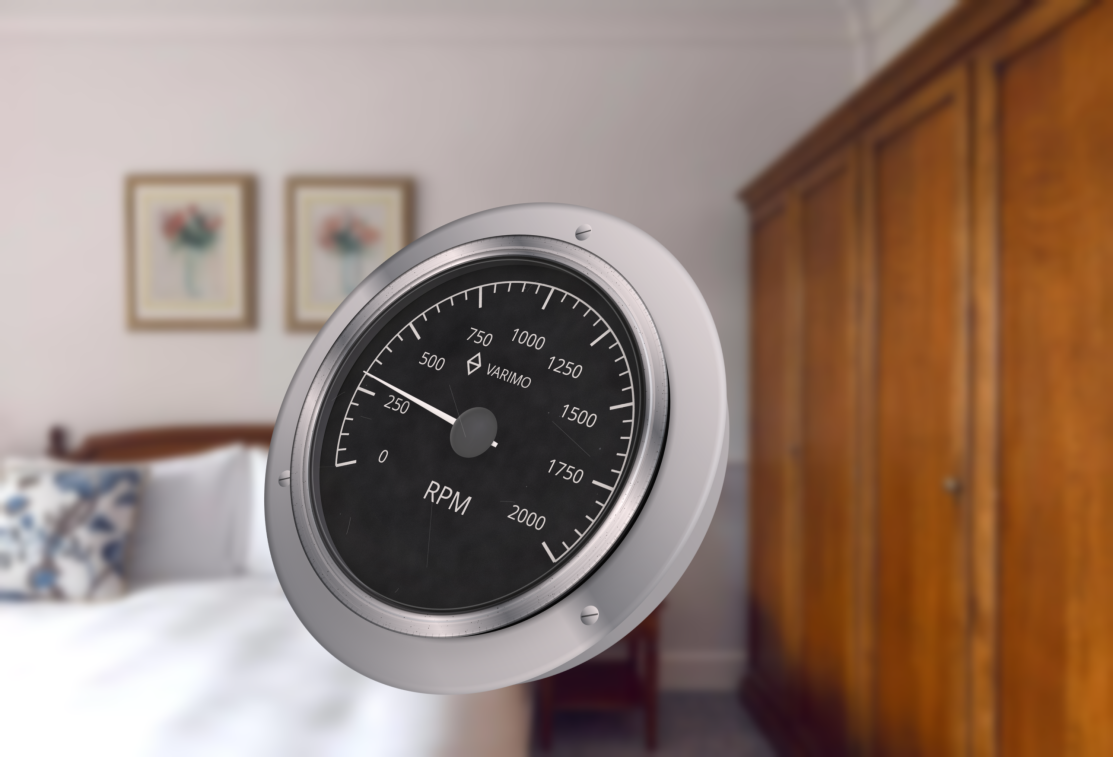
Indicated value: 300 rpm
